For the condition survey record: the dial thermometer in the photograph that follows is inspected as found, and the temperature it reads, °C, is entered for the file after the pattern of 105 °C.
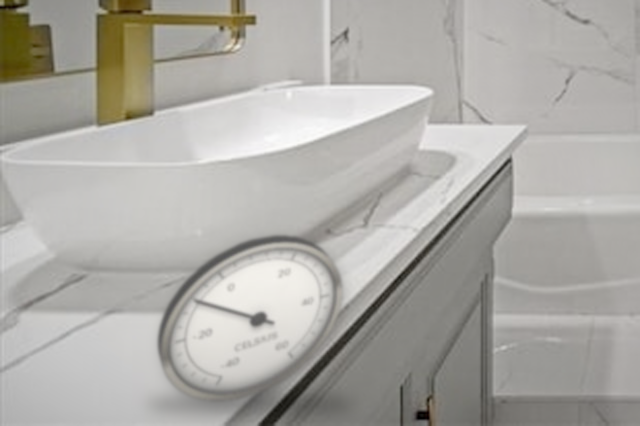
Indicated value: -8 °C
